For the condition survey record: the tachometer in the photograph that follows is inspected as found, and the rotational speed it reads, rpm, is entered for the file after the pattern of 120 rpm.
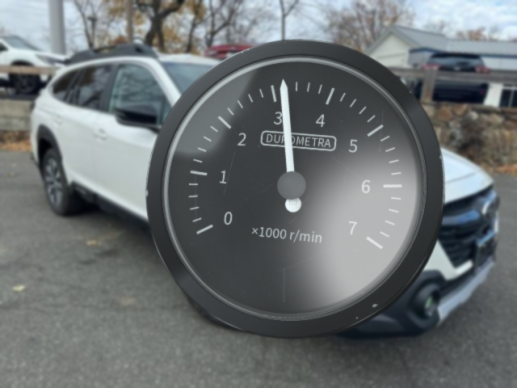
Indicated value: 3200 rpm
